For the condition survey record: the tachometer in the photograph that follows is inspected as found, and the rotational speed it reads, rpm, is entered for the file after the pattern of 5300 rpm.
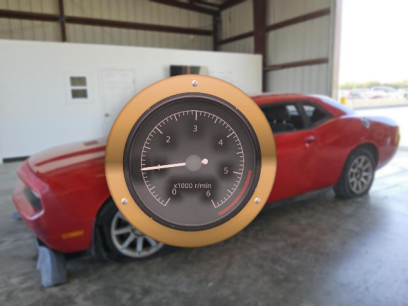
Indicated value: 1000 rpm
